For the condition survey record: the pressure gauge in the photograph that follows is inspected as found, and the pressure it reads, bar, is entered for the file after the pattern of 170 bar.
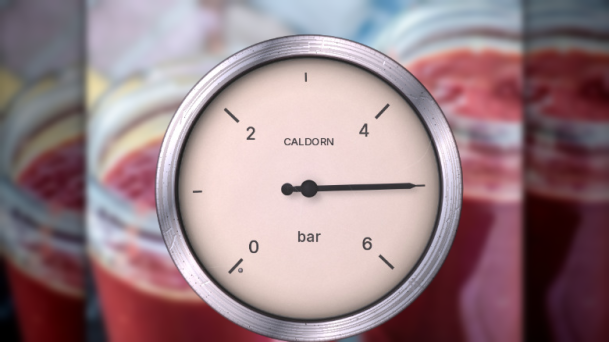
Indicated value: 5 bar
